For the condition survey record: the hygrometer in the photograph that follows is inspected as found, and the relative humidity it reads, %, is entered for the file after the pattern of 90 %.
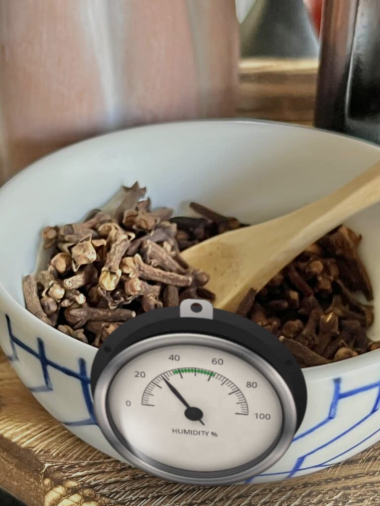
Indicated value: 30 %
